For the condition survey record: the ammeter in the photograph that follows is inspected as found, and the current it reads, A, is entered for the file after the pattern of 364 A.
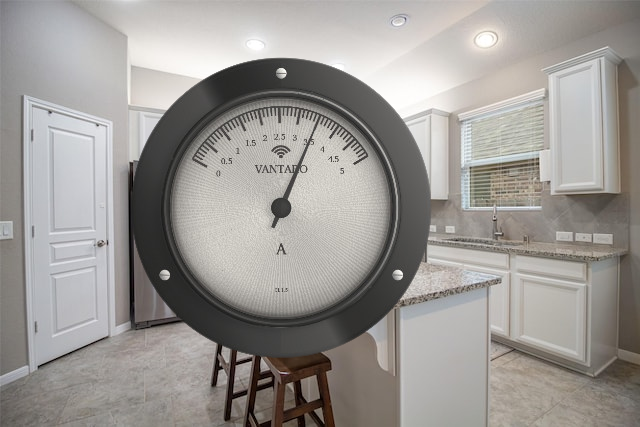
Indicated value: 3.5 A
